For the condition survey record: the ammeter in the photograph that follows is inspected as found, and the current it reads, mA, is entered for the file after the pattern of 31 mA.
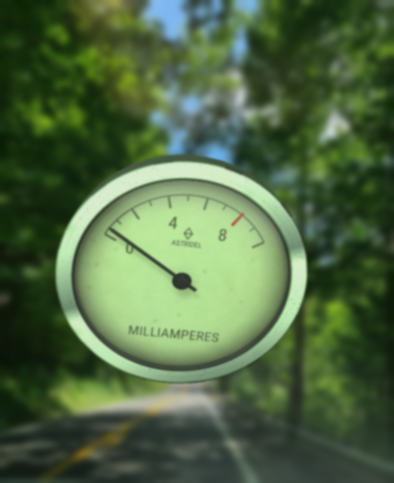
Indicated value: 0.5 mA
